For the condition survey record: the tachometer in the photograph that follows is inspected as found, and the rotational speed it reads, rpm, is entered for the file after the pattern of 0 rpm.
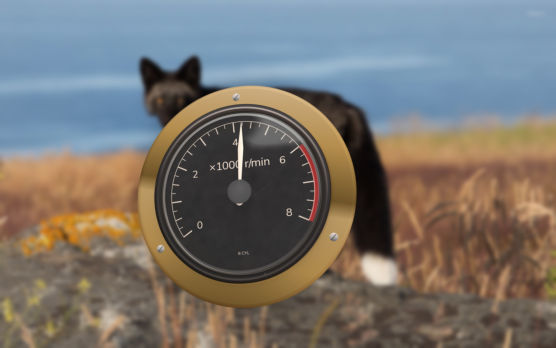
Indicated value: 4250 rpm
